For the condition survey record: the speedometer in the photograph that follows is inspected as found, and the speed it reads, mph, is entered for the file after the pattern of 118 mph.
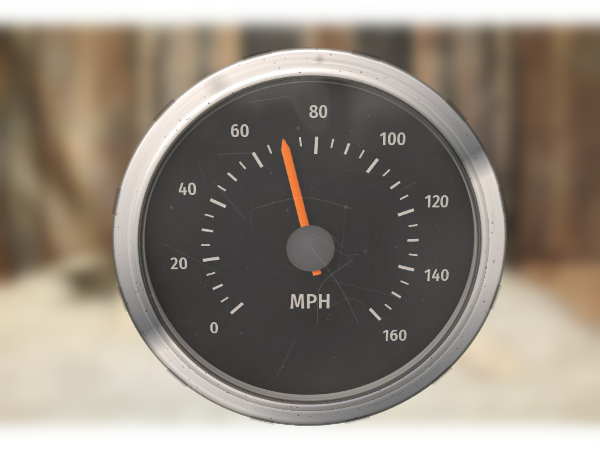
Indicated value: 70 mph
